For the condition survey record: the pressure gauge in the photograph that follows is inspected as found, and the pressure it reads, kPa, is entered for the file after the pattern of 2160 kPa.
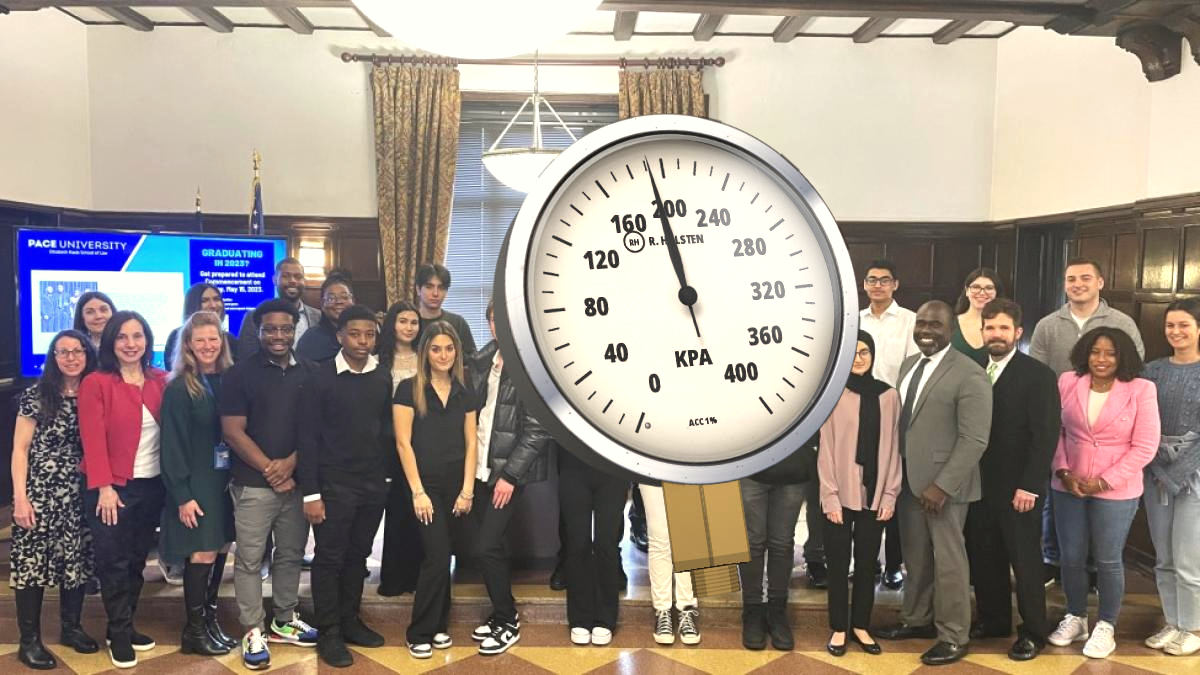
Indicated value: 190 kPa
